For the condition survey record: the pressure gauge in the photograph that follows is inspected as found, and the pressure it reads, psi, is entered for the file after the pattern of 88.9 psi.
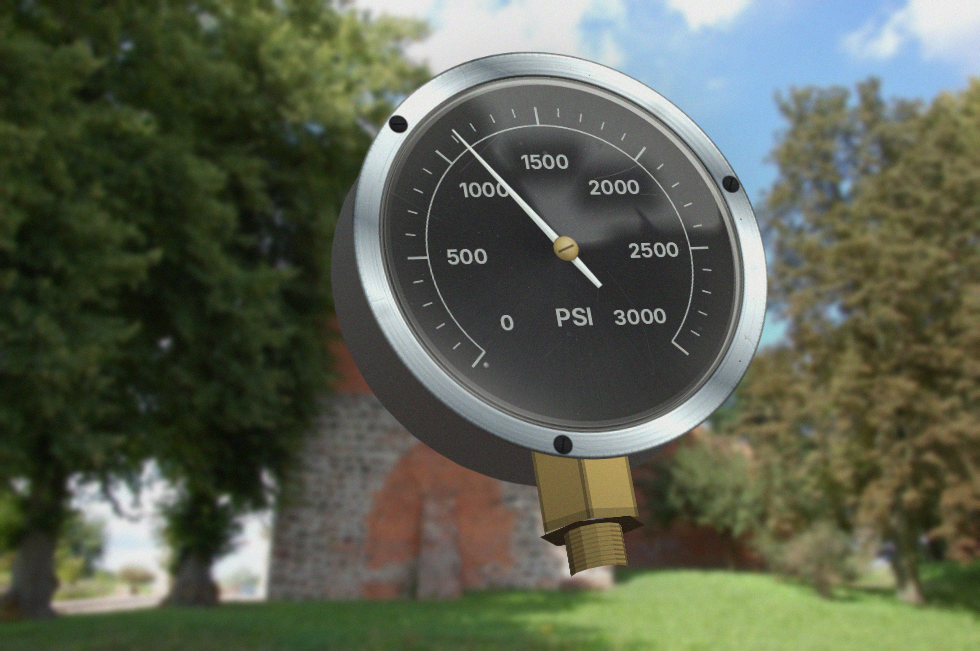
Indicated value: 1100 psi
